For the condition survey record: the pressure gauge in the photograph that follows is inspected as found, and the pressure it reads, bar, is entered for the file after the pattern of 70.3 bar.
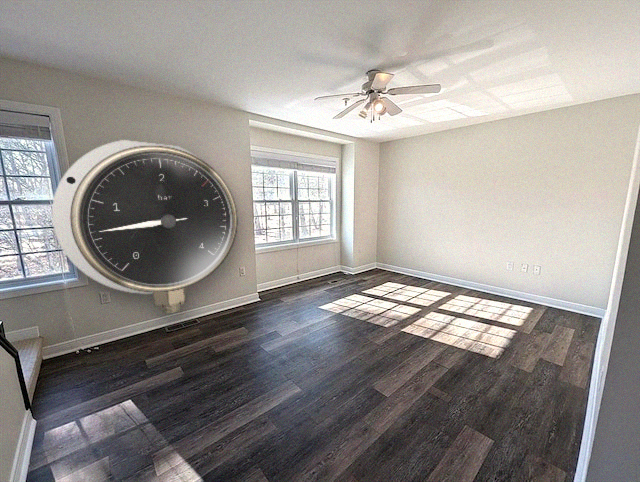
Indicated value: 0.6 bar
